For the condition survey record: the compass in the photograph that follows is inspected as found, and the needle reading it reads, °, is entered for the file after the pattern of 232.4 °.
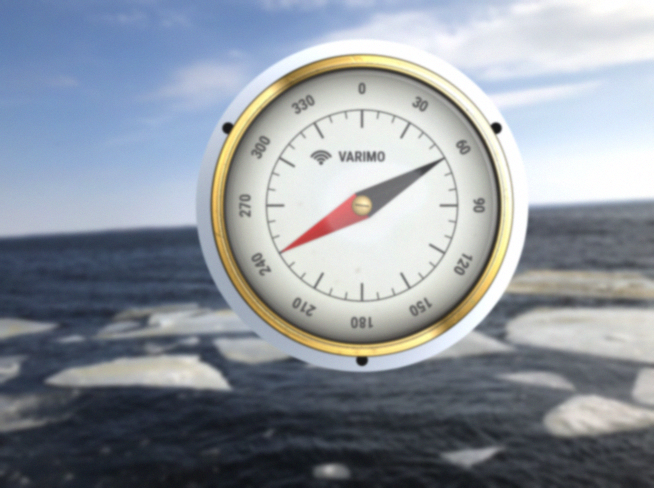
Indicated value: 240 °
